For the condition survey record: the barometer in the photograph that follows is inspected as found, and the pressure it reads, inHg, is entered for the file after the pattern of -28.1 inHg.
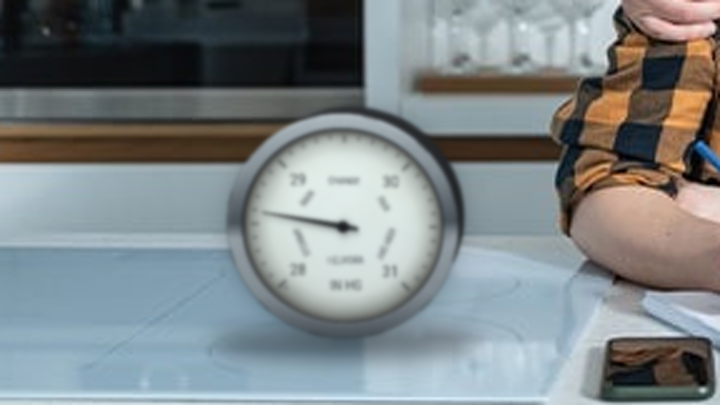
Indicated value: 28.6 inHg
